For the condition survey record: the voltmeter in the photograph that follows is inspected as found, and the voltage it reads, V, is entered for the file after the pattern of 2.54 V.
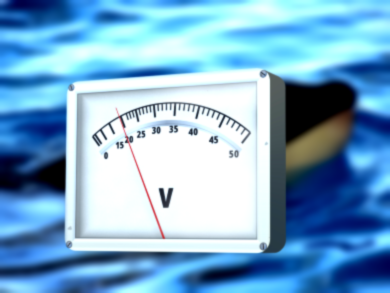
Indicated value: 20 V
